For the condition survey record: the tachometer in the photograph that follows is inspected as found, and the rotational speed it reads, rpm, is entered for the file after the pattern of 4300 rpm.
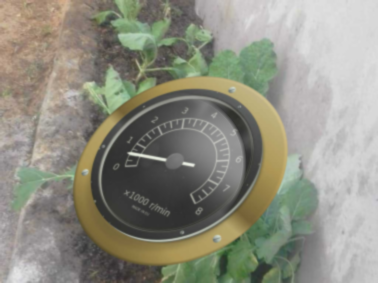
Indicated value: 500 rpm
